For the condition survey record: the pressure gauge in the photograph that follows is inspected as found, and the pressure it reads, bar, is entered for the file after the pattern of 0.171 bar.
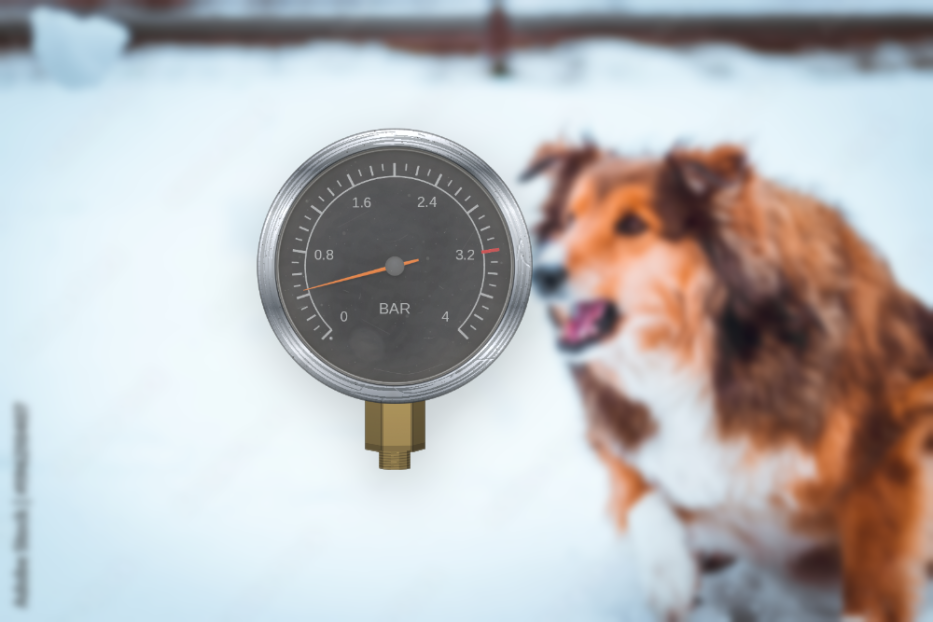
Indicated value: 0.45 bar
